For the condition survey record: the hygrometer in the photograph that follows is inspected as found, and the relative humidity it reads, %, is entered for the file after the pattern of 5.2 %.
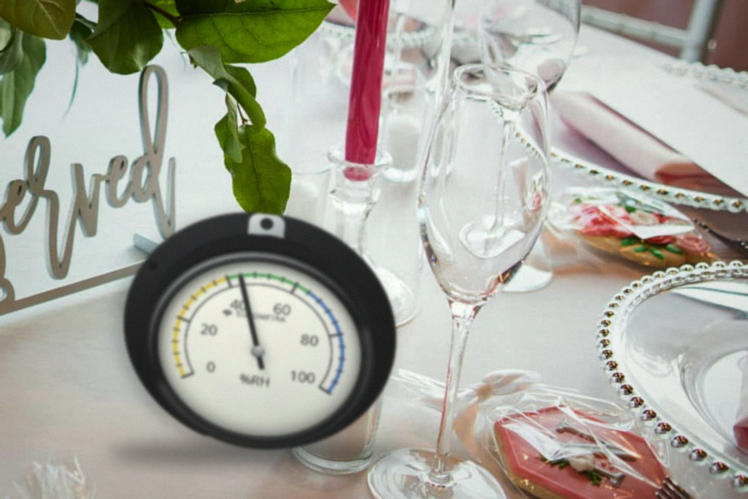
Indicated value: 44 %
